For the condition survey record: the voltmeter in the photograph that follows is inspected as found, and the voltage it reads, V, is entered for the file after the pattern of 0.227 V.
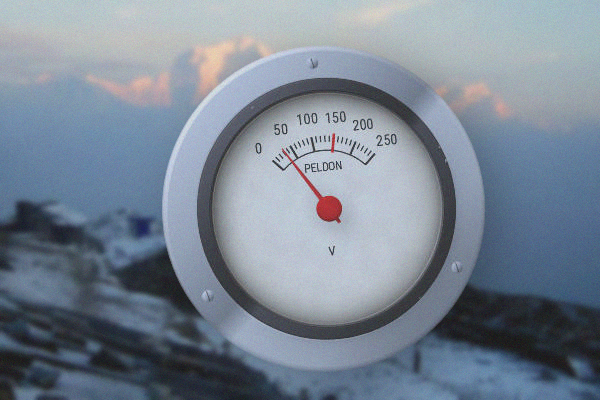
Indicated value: 30 V
